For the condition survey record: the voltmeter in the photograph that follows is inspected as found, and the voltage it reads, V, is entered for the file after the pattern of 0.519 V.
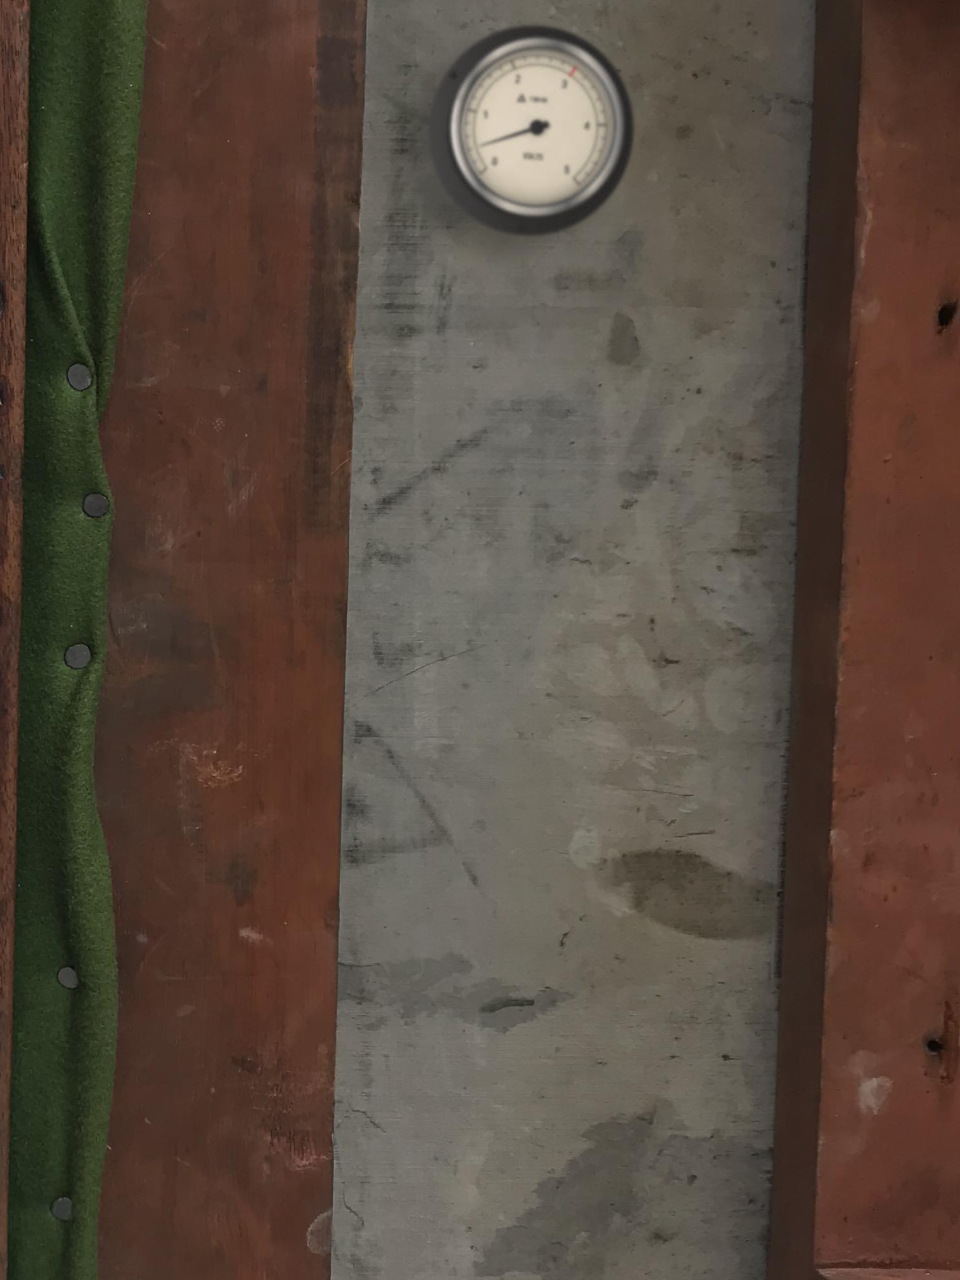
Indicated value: 0.4 V
